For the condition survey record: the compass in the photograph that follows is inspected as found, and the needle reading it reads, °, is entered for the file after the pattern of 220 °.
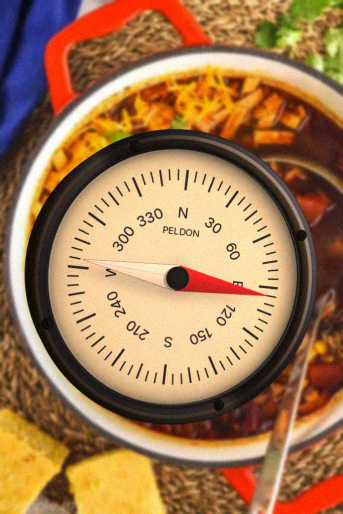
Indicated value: 95 °
